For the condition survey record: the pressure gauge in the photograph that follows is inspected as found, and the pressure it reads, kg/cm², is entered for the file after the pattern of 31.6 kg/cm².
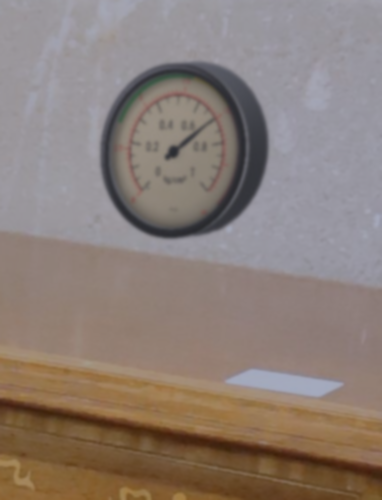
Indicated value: 0.7 kg/cm²
